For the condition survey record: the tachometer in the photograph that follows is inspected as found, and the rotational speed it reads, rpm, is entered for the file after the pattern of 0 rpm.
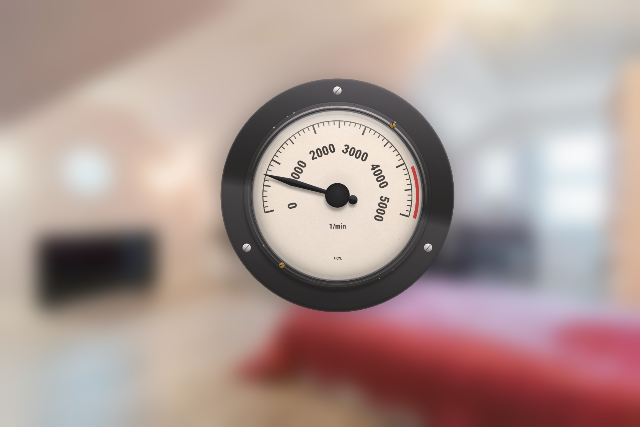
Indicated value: 700 rpm
